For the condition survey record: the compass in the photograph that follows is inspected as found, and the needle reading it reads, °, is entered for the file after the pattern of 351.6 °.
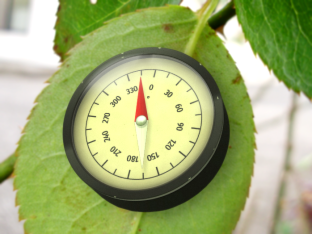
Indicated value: 345 °
